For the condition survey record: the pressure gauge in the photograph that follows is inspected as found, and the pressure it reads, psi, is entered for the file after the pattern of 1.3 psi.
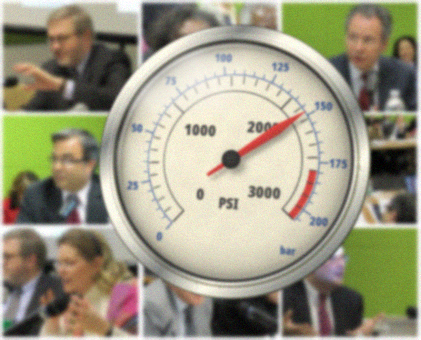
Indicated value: 2150 psi
